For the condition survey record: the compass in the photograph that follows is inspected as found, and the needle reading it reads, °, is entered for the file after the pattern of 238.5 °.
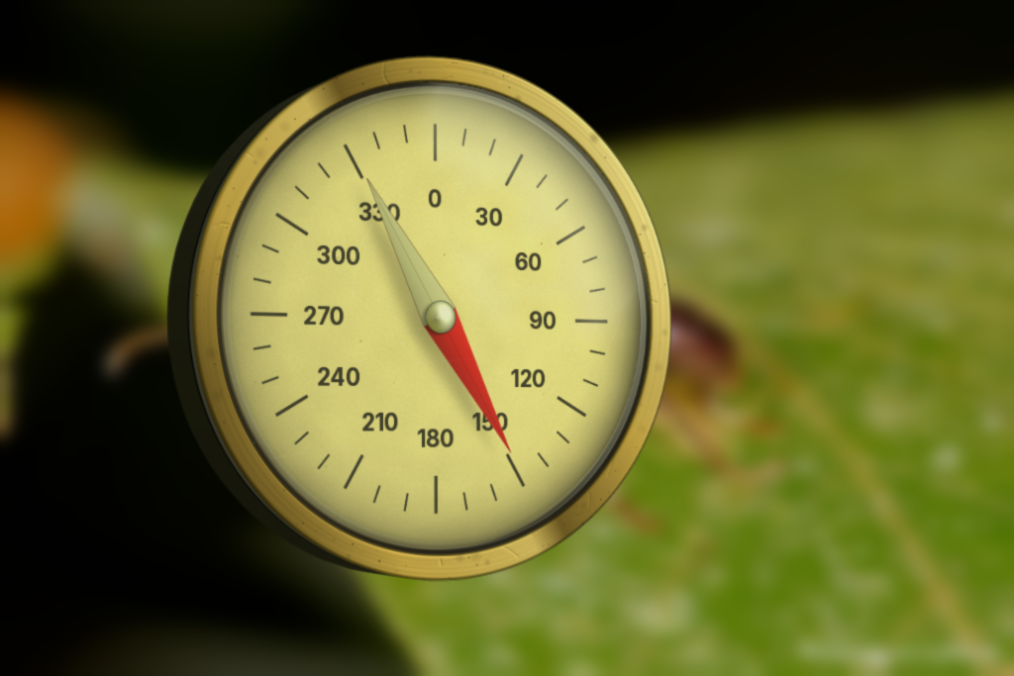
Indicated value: 150 °
